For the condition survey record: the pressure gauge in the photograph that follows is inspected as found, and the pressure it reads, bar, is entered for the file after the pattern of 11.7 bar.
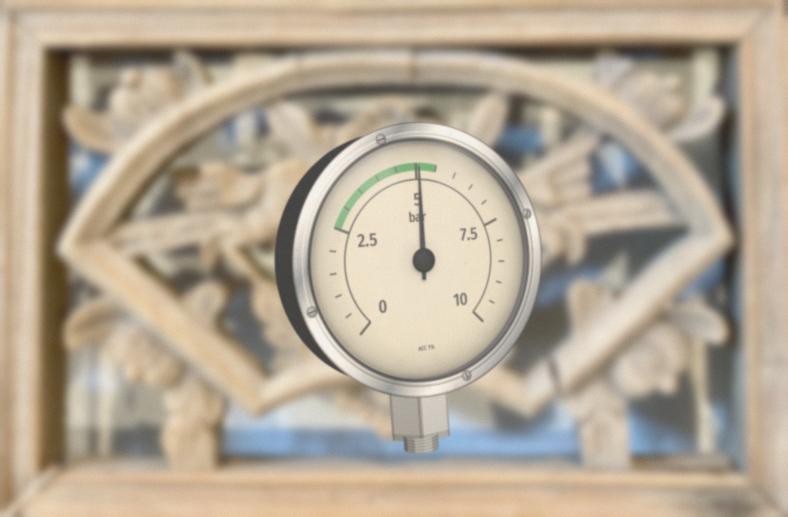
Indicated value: 5 bar
